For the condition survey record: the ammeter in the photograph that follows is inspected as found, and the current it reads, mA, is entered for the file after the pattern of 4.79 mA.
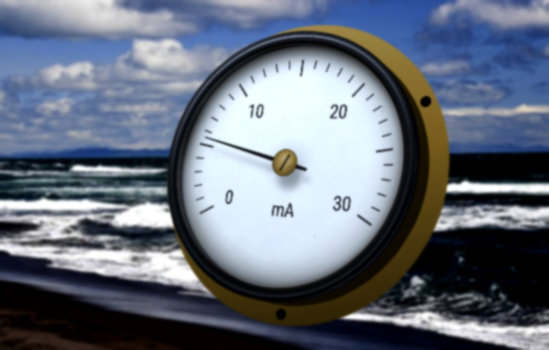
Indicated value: 5.5 mA
